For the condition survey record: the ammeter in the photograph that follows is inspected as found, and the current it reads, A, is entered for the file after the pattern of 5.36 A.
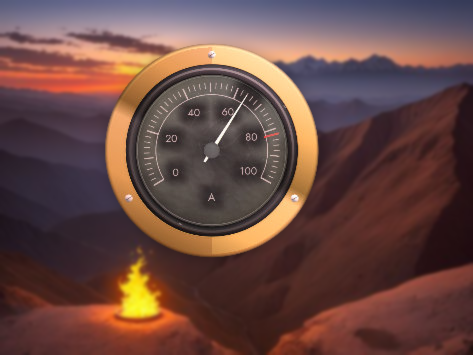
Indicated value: 64 A
